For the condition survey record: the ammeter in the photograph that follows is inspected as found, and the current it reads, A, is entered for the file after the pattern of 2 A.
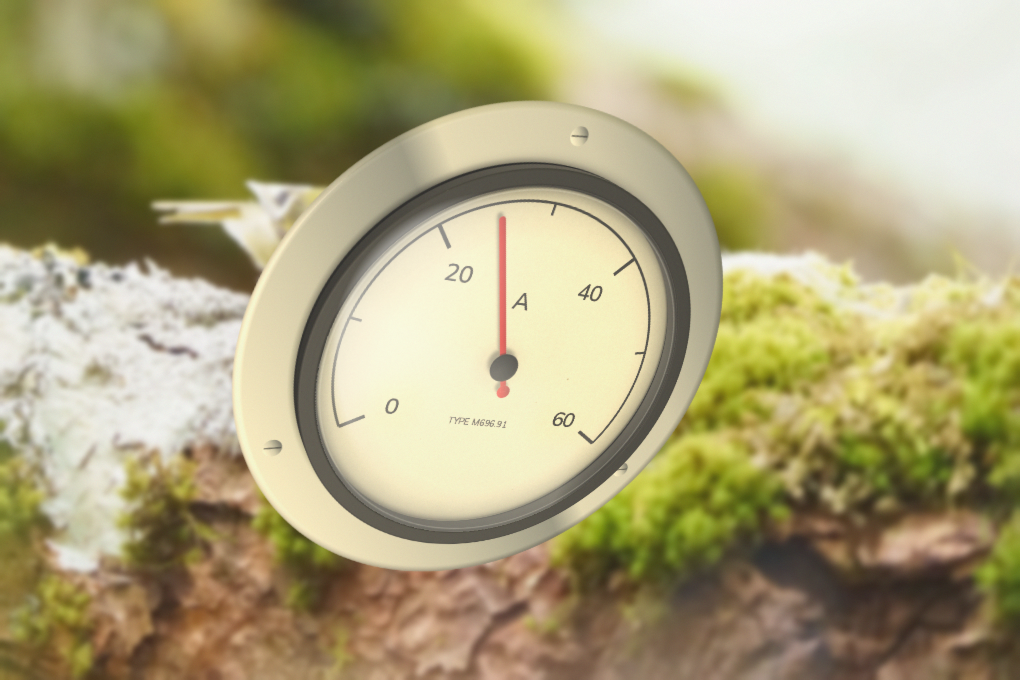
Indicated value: 25 A
